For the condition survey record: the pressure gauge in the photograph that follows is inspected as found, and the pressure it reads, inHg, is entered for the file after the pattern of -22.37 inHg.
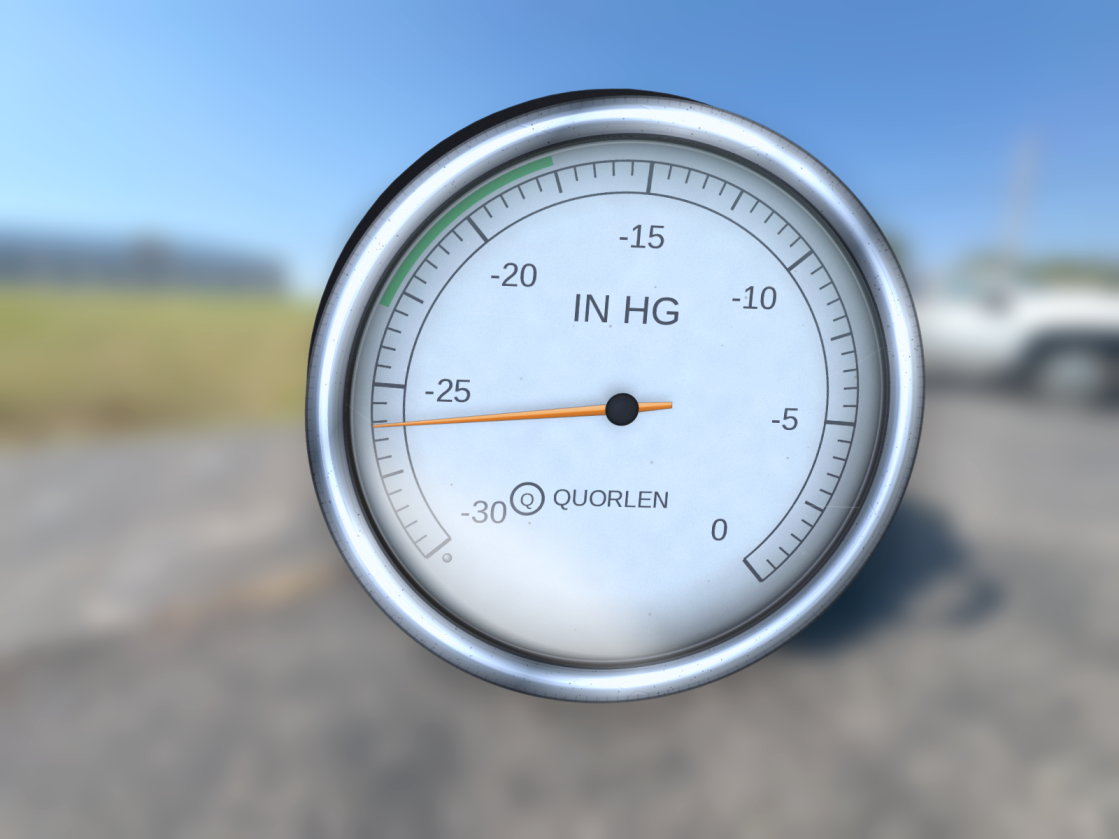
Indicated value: -26 inHg
